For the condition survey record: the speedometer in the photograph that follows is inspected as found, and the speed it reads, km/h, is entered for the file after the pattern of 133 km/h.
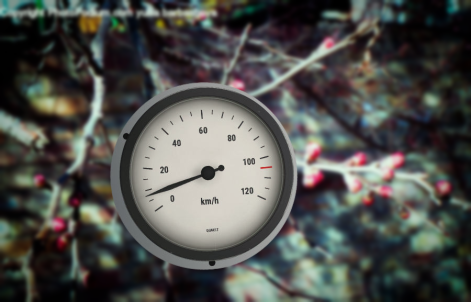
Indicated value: 7.5 km/h
